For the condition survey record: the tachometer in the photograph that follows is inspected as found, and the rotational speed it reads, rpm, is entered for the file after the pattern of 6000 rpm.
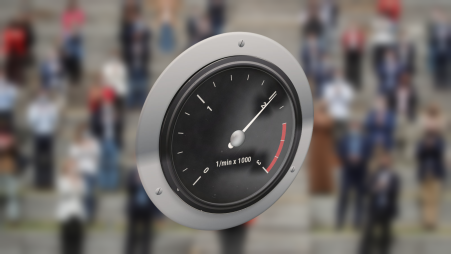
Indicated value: 2000 rpm
